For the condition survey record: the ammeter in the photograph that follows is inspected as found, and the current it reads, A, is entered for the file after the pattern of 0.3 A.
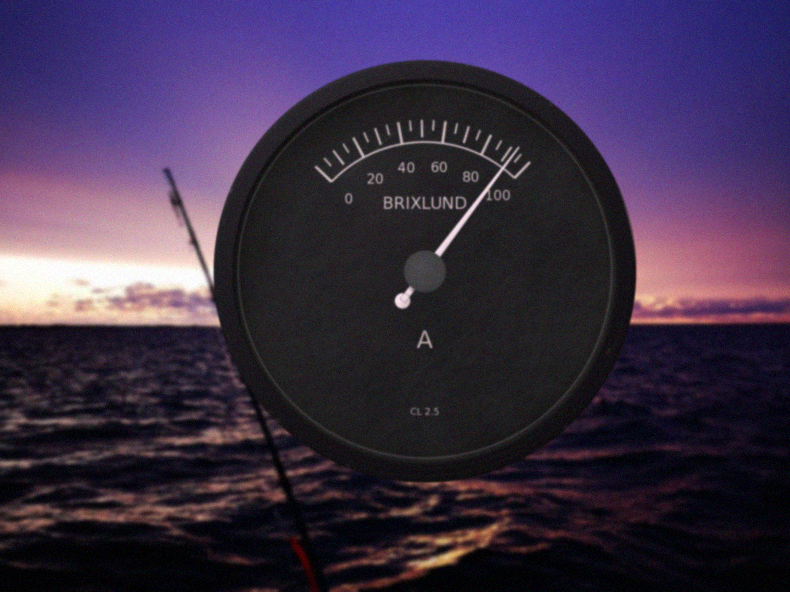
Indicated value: 92.5 A
